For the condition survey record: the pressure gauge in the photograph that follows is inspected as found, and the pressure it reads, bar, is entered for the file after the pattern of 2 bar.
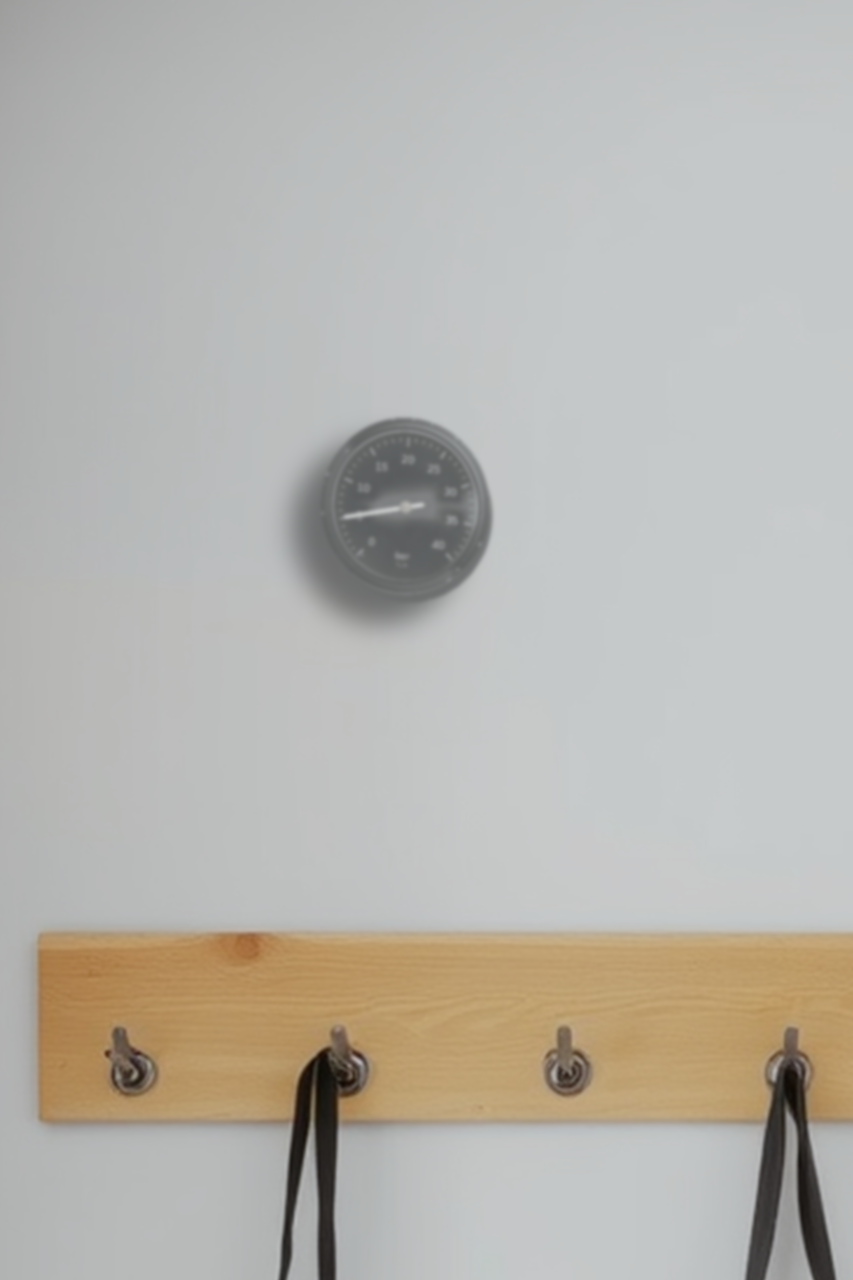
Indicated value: 5 bar
